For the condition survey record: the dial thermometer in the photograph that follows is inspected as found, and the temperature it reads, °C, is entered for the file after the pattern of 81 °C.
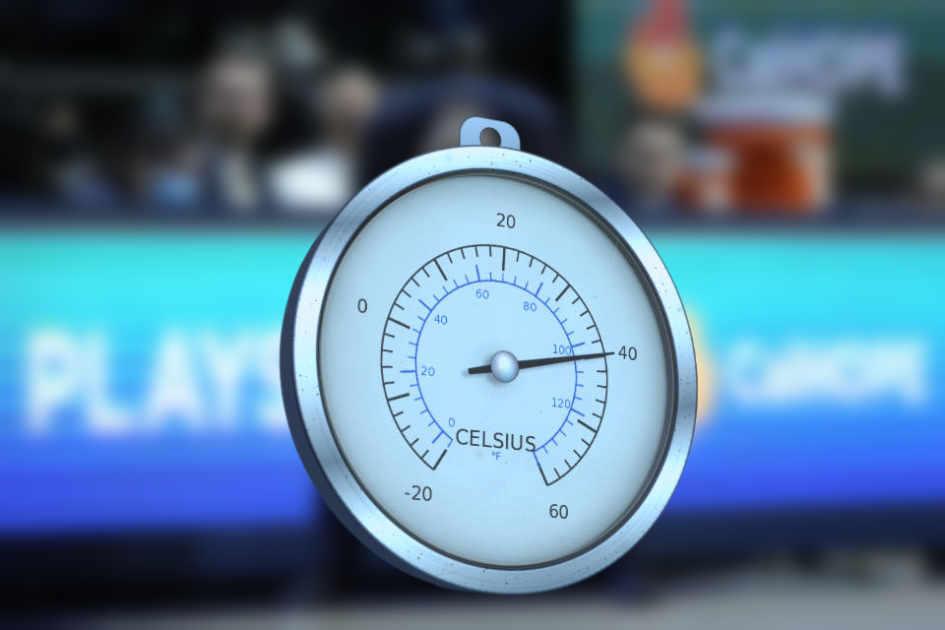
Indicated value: 40 °C
